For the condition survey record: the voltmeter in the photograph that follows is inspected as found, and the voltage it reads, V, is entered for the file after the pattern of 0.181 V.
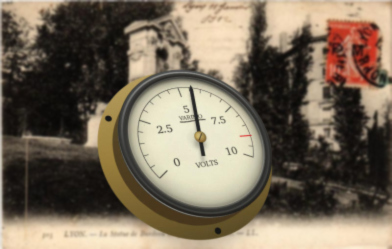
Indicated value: 5.5 V
